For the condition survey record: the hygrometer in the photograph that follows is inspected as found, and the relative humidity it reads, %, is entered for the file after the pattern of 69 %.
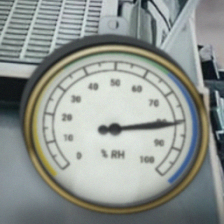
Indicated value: 80 %
